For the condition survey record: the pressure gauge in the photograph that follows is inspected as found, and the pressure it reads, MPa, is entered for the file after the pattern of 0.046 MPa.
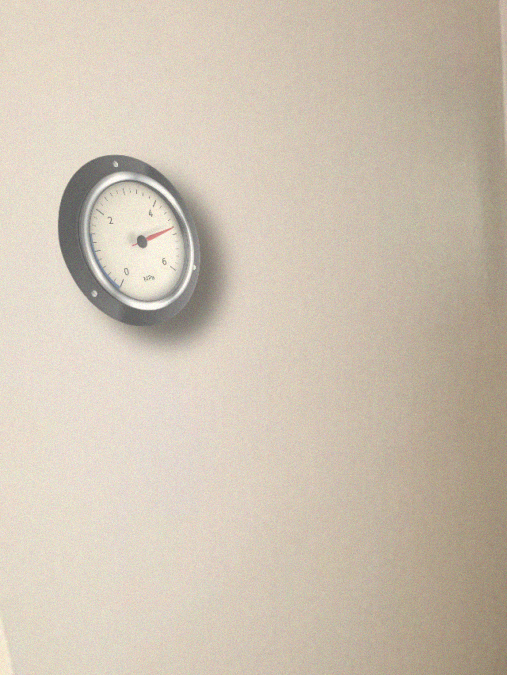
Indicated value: 4.8 MPa
